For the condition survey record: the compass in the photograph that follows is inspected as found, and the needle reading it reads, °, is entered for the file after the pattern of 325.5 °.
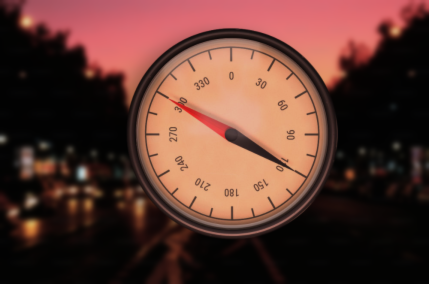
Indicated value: 300 °
